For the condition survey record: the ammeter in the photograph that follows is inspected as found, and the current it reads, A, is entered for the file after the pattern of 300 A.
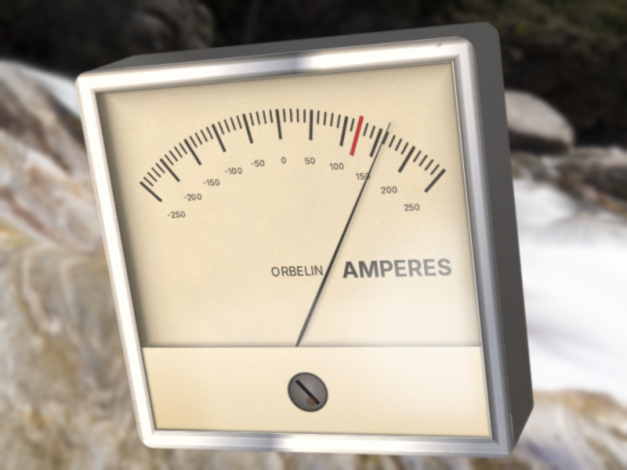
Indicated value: 160 A
